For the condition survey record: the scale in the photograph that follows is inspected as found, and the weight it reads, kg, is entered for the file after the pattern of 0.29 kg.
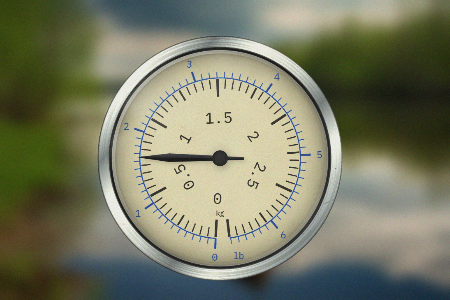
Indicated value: 0.75 kg
